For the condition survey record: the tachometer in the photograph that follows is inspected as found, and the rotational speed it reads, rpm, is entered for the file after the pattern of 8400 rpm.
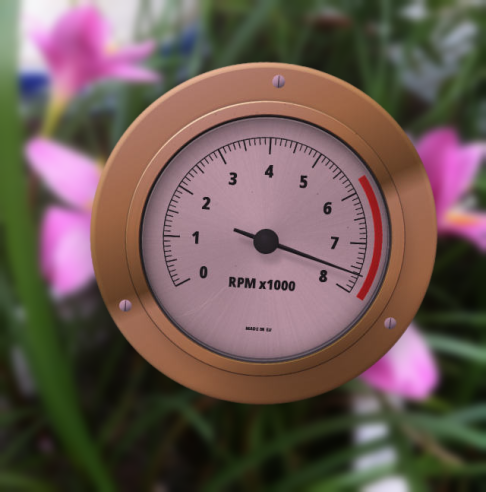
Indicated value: 7600 rpm
